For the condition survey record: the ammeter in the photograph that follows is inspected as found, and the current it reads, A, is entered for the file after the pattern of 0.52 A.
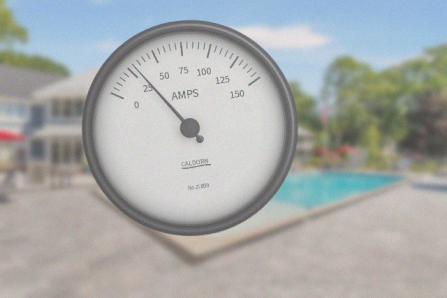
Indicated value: 30 A
